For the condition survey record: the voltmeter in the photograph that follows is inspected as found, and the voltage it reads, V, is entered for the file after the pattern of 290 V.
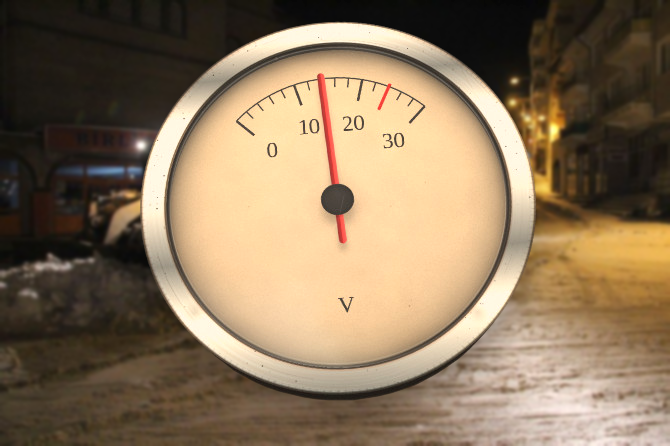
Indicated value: 14 V
